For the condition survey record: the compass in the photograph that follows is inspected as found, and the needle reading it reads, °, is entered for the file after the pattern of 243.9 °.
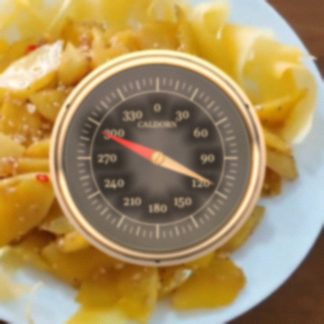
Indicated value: 295 °
